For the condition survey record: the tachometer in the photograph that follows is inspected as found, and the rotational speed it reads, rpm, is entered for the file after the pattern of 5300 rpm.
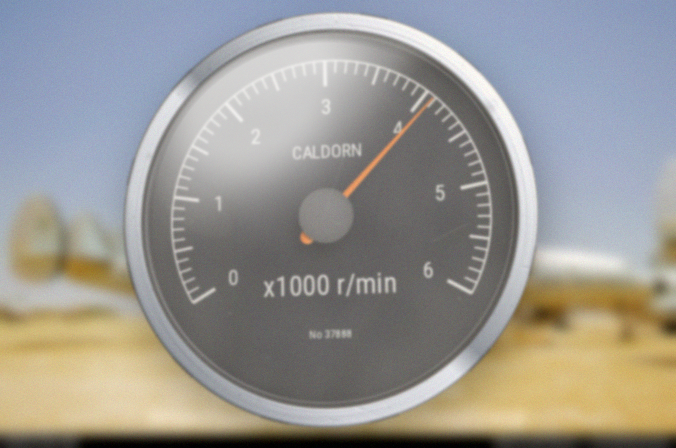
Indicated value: 4100 rpm
